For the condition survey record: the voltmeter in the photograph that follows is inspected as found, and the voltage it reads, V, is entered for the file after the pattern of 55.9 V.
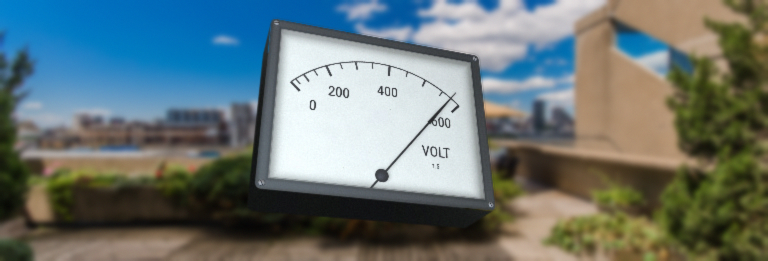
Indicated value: 575 V
